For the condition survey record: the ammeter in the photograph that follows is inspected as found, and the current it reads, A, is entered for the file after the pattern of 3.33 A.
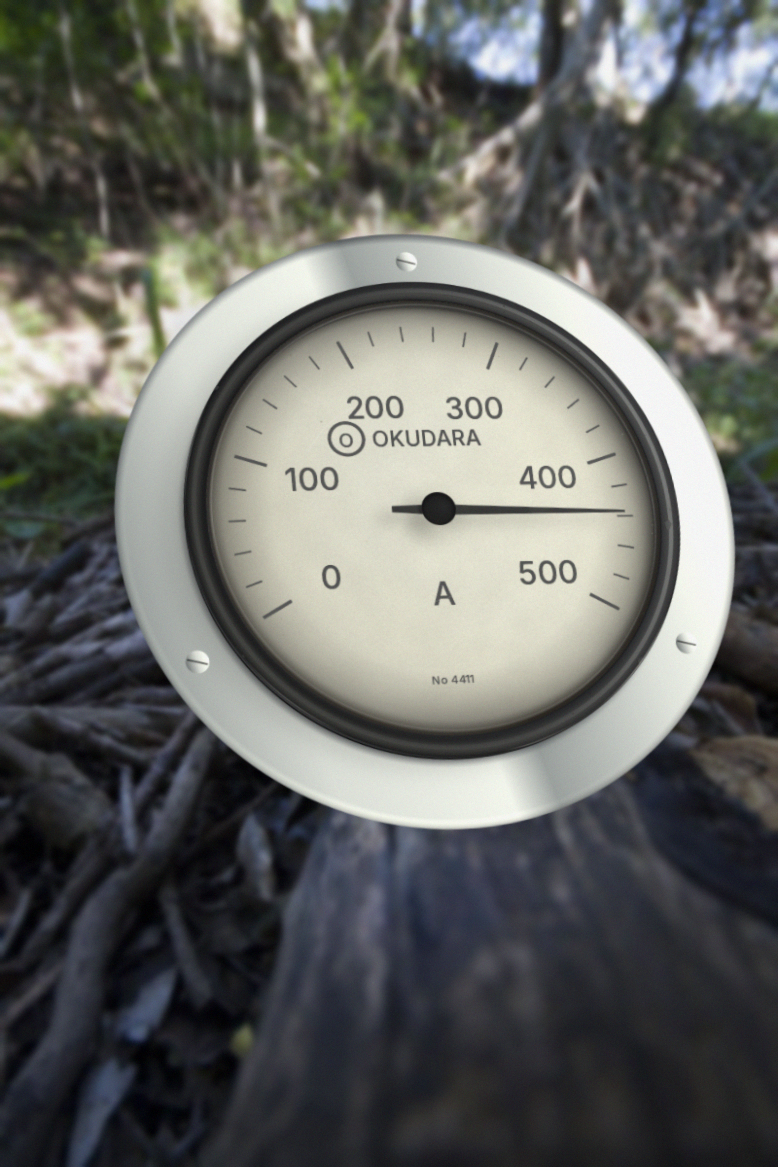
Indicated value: 440 A
